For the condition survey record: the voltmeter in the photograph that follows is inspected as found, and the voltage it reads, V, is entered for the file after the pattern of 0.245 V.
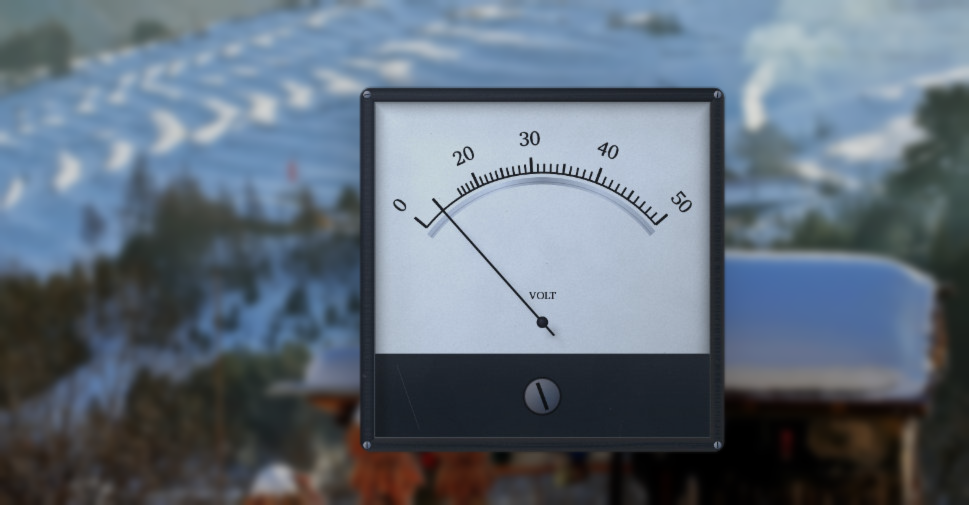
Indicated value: 10 V
